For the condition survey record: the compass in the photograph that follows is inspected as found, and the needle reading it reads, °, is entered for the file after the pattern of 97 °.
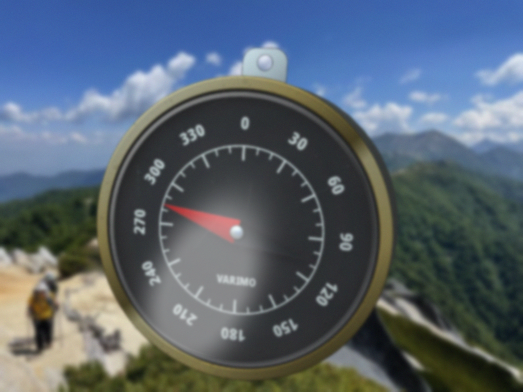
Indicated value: 285 °
